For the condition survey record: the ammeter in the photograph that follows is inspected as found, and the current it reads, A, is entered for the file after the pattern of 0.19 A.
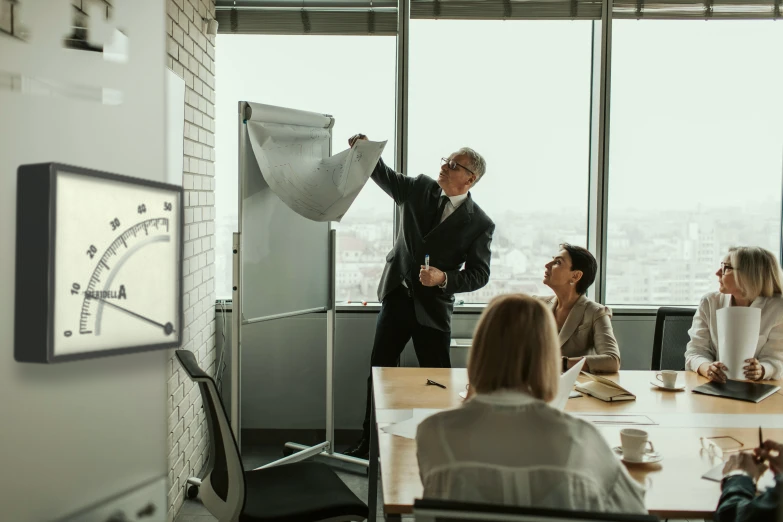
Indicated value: 10 A
